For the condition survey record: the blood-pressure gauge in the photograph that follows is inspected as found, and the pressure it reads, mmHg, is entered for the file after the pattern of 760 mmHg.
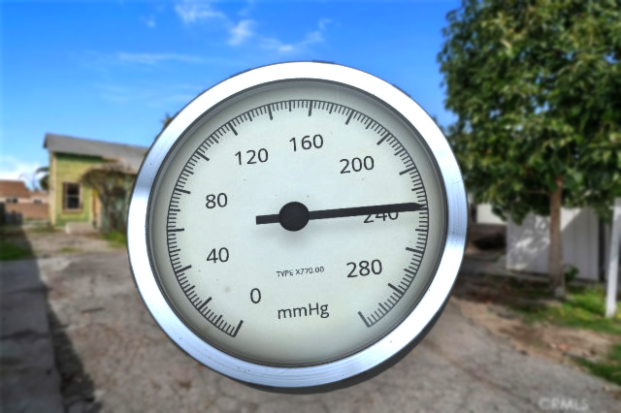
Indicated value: 240 mmHg
